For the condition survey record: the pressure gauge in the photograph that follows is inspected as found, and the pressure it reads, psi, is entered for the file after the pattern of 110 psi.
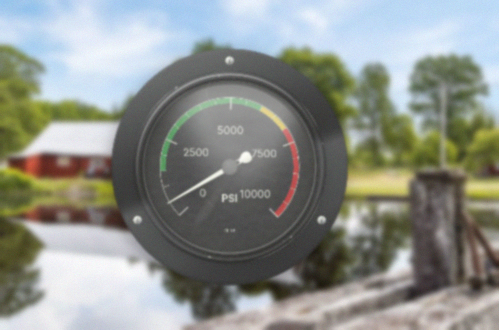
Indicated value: 500 psi
